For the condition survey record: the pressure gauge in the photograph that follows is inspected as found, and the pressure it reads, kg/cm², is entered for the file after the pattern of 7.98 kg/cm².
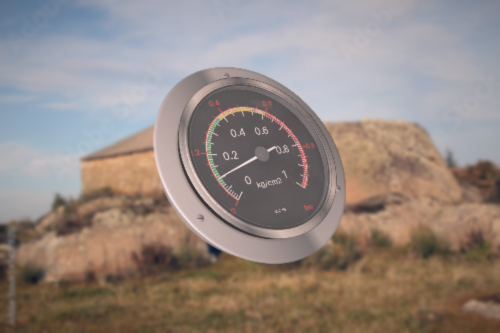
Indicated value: 0.1 kg/cm²
